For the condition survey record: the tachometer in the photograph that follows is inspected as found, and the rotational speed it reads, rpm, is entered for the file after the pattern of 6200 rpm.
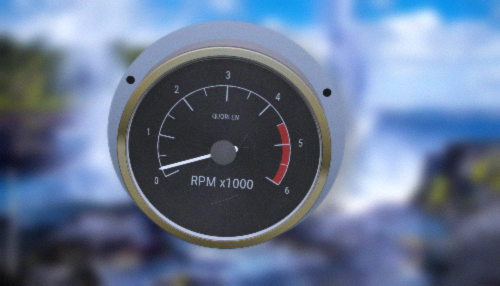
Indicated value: 250 rpm
